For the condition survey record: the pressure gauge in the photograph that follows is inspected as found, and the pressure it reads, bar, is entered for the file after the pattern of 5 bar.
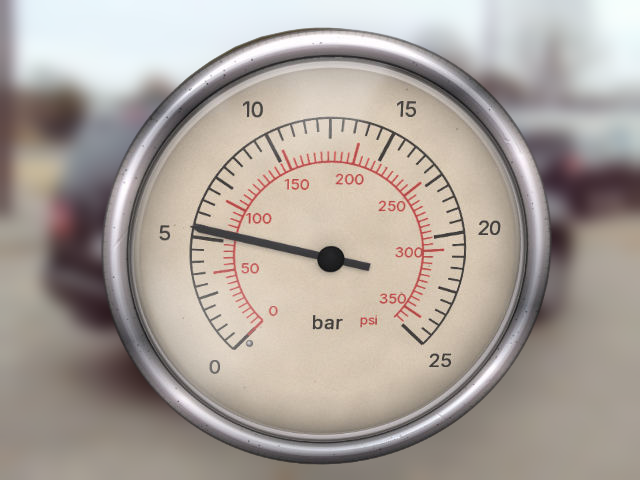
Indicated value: 5.5 bar
